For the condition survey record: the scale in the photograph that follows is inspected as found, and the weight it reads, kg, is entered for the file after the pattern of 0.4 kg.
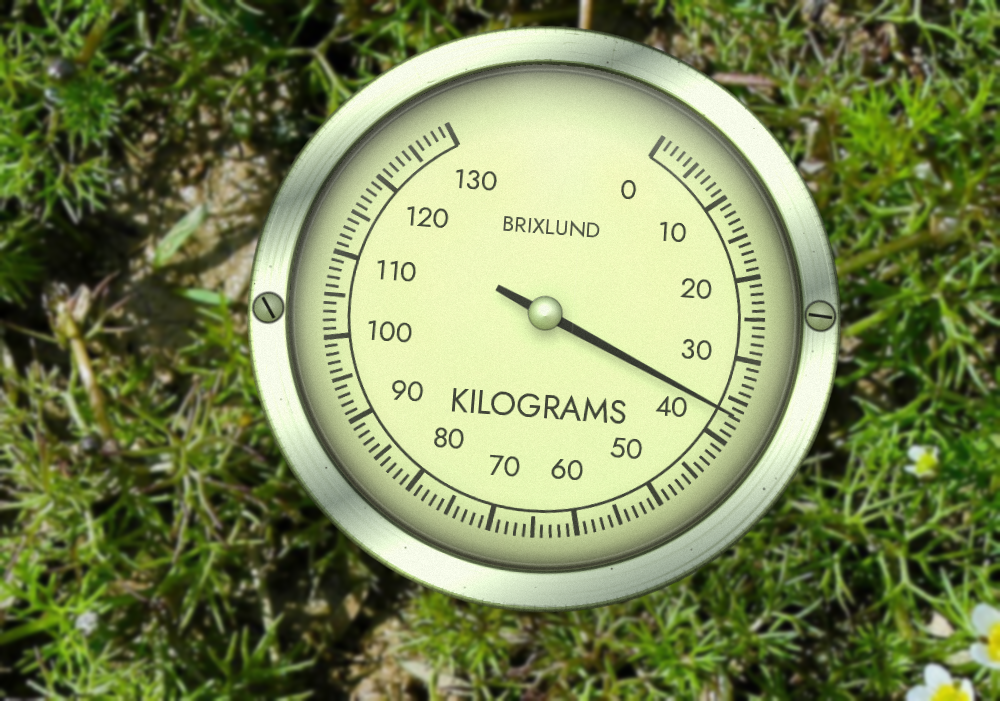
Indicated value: 37 kg
